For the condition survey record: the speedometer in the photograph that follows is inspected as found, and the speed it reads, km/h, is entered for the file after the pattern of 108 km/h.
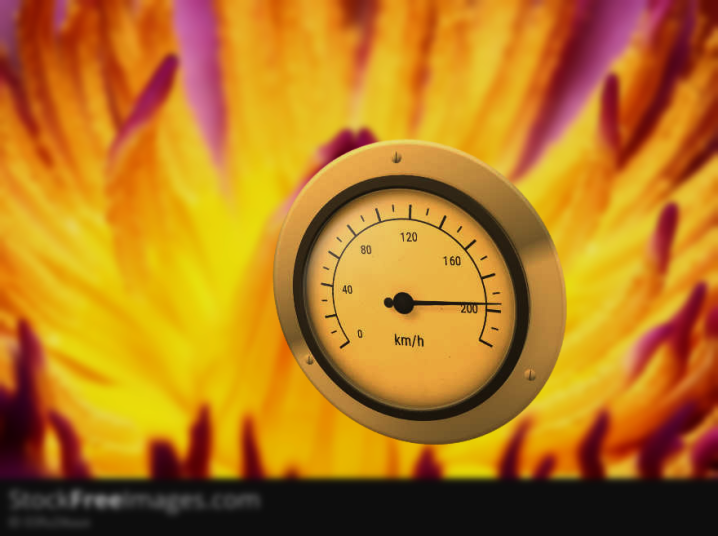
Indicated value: 195 km/h
